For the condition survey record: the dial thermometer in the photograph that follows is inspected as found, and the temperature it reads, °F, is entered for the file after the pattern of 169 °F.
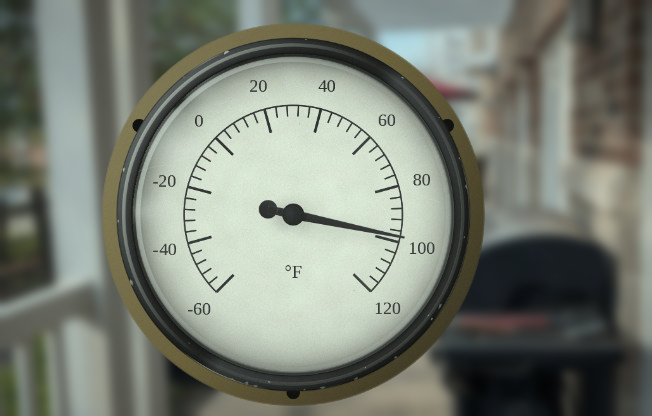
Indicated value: 98 °F
